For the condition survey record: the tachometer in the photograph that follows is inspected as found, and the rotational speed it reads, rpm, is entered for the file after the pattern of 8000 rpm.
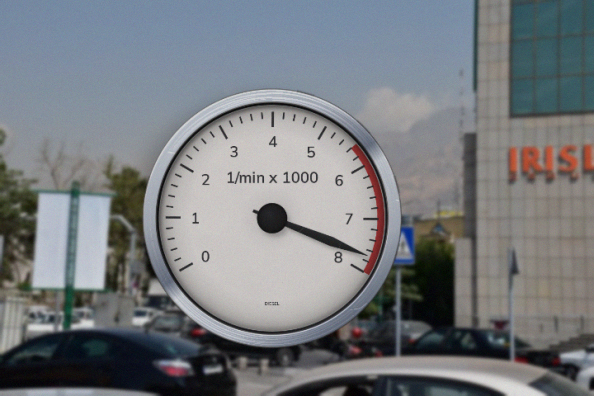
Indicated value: 7700 rpm
